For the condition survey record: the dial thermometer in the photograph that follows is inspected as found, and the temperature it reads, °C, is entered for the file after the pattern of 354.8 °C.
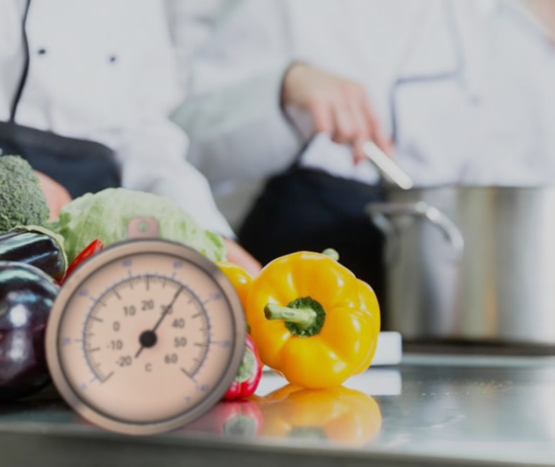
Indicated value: 30 °C
